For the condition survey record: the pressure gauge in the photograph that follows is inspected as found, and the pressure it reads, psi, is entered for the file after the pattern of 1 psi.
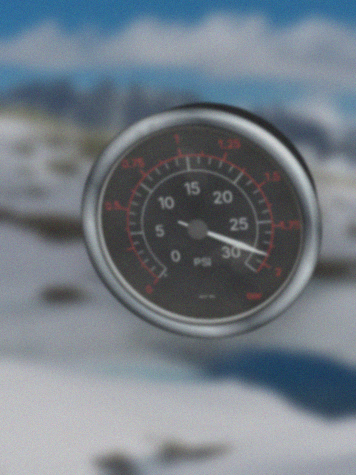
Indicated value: 28 psi
